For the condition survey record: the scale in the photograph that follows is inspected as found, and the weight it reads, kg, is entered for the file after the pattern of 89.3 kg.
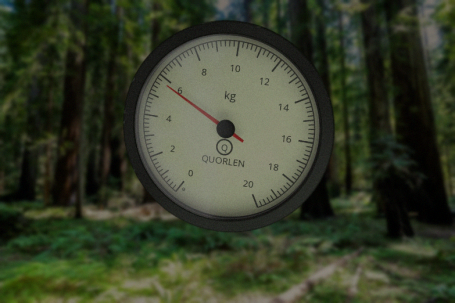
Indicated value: 5.8 kg
